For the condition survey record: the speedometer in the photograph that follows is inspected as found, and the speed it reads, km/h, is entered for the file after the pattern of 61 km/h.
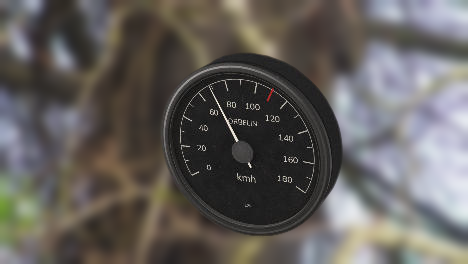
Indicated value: 70 km/h
